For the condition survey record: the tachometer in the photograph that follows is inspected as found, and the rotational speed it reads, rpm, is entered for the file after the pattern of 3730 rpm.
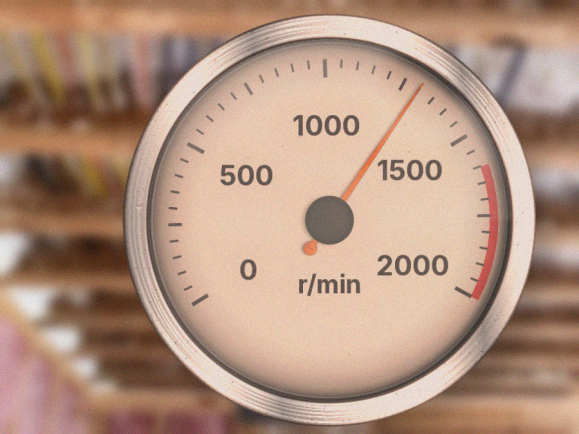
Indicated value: 1300 rpm
